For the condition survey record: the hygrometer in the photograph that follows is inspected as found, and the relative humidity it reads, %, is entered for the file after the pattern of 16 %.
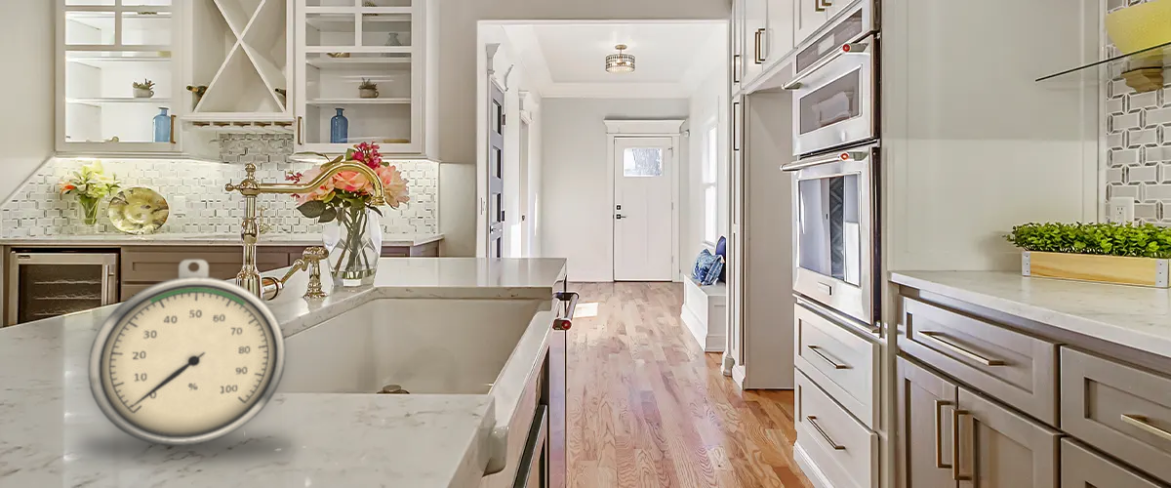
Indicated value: 2 %
